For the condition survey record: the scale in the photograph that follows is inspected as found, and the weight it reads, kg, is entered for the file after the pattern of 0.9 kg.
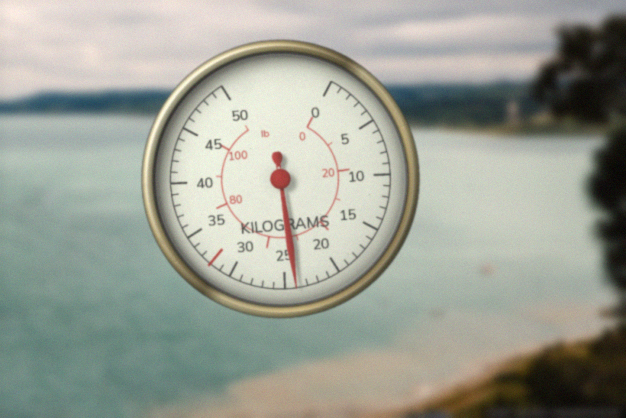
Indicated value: 24 kg
